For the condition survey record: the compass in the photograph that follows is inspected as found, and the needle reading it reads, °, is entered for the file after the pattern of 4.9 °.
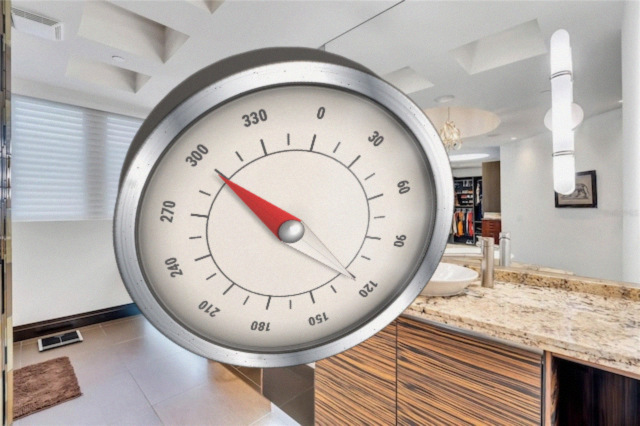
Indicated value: 300 °
